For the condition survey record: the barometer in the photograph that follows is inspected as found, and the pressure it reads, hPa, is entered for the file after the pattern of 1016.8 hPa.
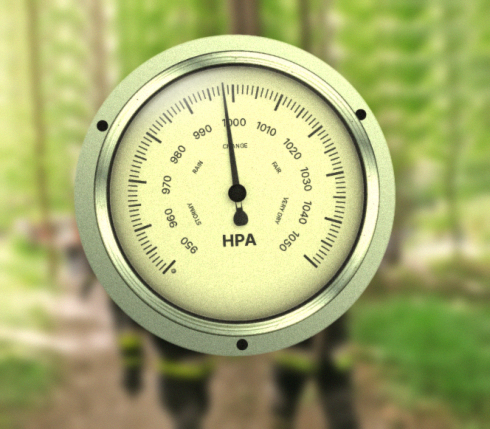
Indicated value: 998 hPa
